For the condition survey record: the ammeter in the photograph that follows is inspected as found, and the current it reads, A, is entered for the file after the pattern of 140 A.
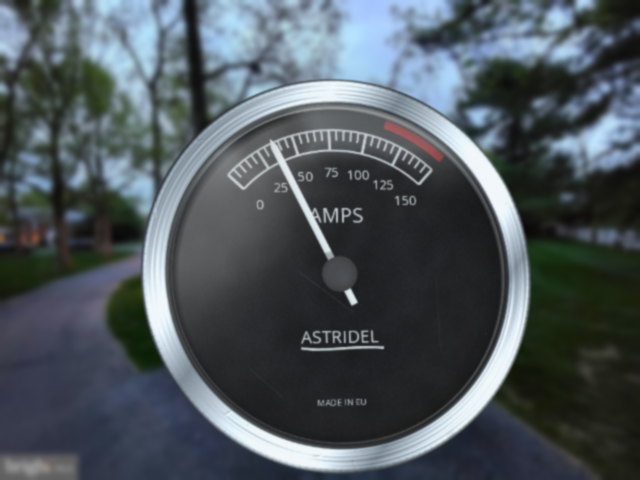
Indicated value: 35 A
